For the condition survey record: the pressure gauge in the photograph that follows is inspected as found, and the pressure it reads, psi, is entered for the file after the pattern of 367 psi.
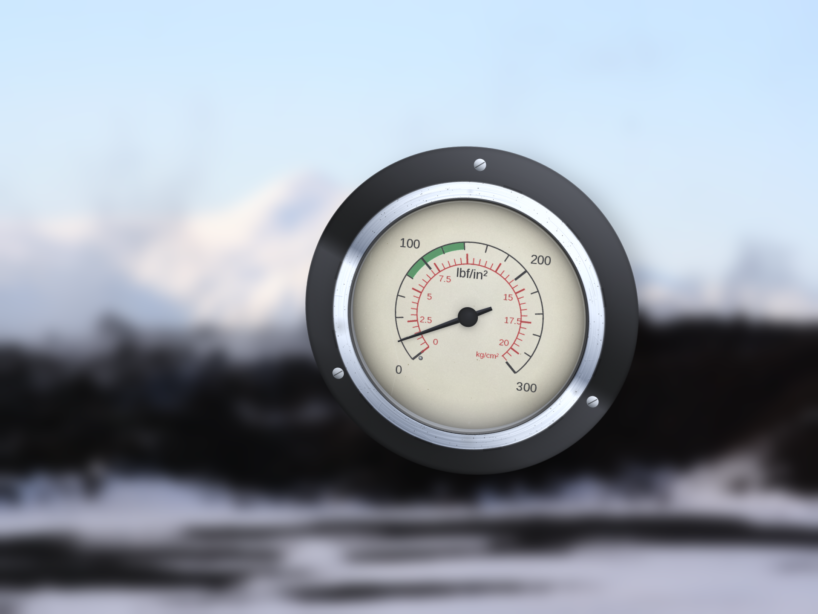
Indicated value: 20 psi
